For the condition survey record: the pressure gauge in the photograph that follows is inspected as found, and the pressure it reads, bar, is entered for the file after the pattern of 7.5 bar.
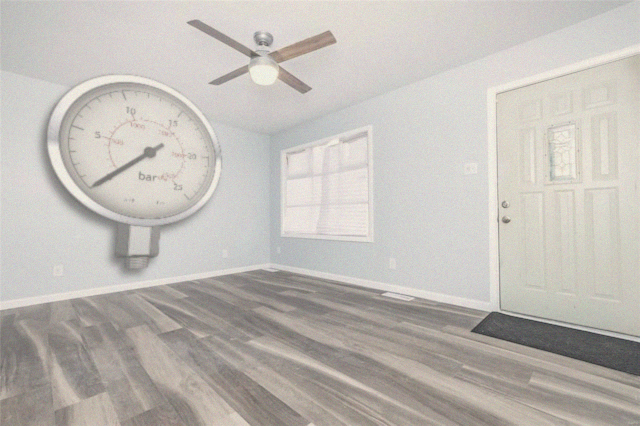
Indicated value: 0 bar
